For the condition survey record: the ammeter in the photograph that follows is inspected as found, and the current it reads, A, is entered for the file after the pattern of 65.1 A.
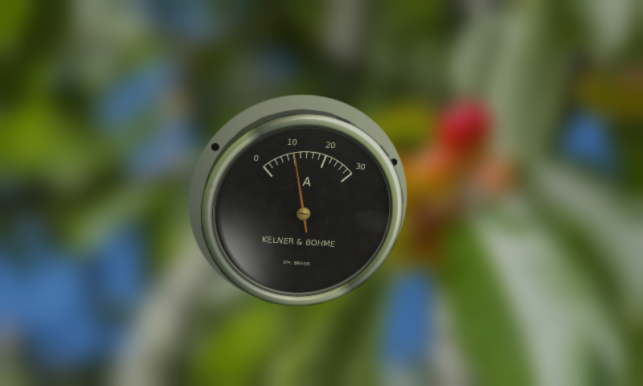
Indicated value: 10 A
